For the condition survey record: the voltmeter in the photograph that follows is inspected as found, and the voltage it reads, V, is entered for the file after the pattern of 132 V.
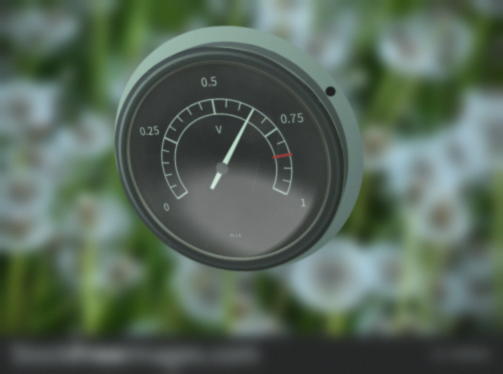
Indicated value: 0.65 V
